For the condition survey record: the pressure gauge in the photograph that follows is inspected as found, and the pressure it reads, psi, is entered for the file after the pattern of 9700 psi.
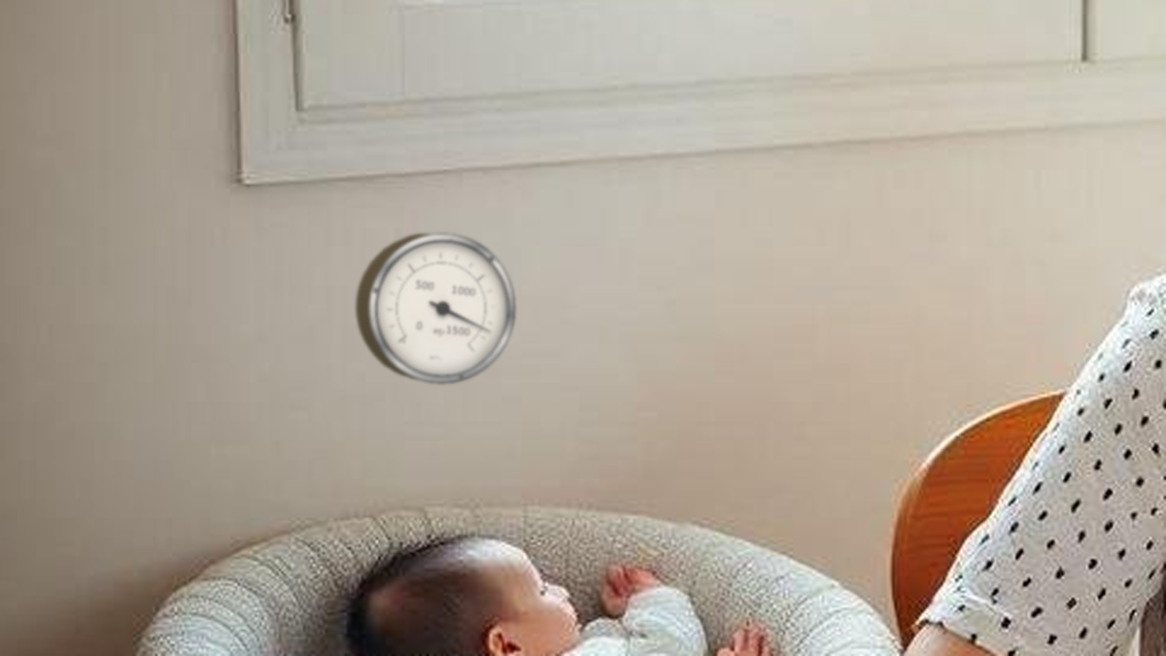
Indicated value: 1350 psi
